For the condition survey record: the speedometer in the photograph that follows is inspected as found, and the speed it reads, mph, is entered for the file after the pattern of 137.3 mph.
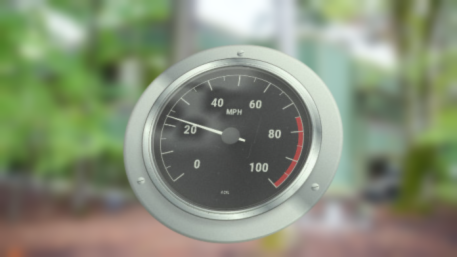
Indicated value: 22.5 mph
